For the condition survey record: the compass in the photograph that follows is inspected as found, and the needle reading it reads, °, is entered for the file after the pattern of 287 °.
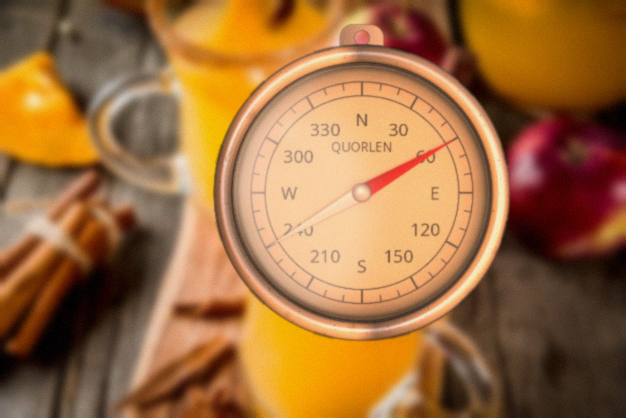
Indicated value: 60 °
